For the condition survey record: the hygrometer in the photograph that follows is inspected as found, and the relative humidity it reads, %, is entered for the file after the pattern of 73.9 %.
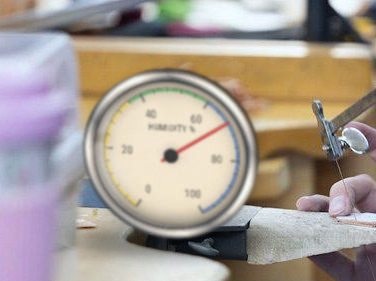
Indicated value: 68 %
